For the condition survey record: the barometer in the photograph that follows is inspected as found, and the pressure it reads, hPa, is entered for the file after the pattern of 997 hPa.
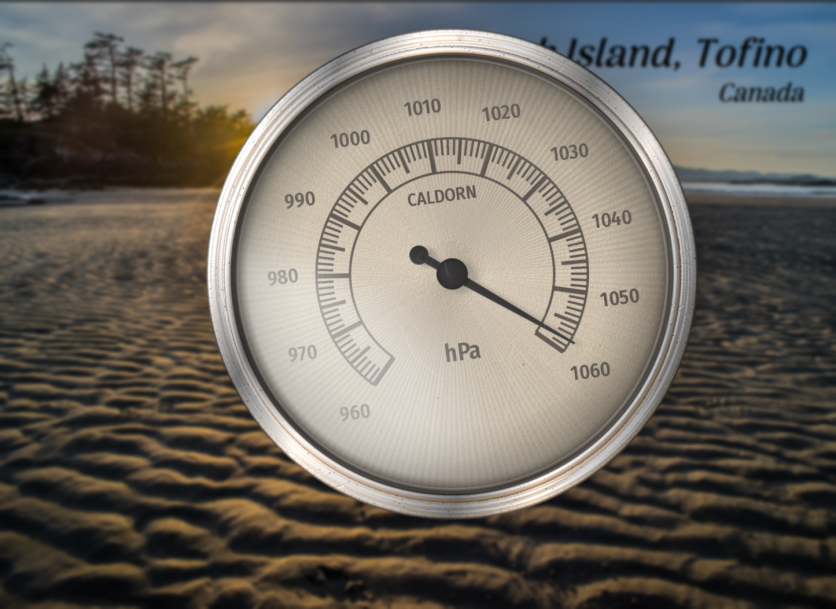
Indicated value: 1058 hPa
